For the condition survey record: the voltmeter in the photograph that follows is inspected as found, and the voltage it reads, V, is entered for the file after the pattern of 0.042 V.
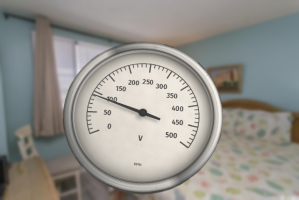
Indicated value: 90 V
